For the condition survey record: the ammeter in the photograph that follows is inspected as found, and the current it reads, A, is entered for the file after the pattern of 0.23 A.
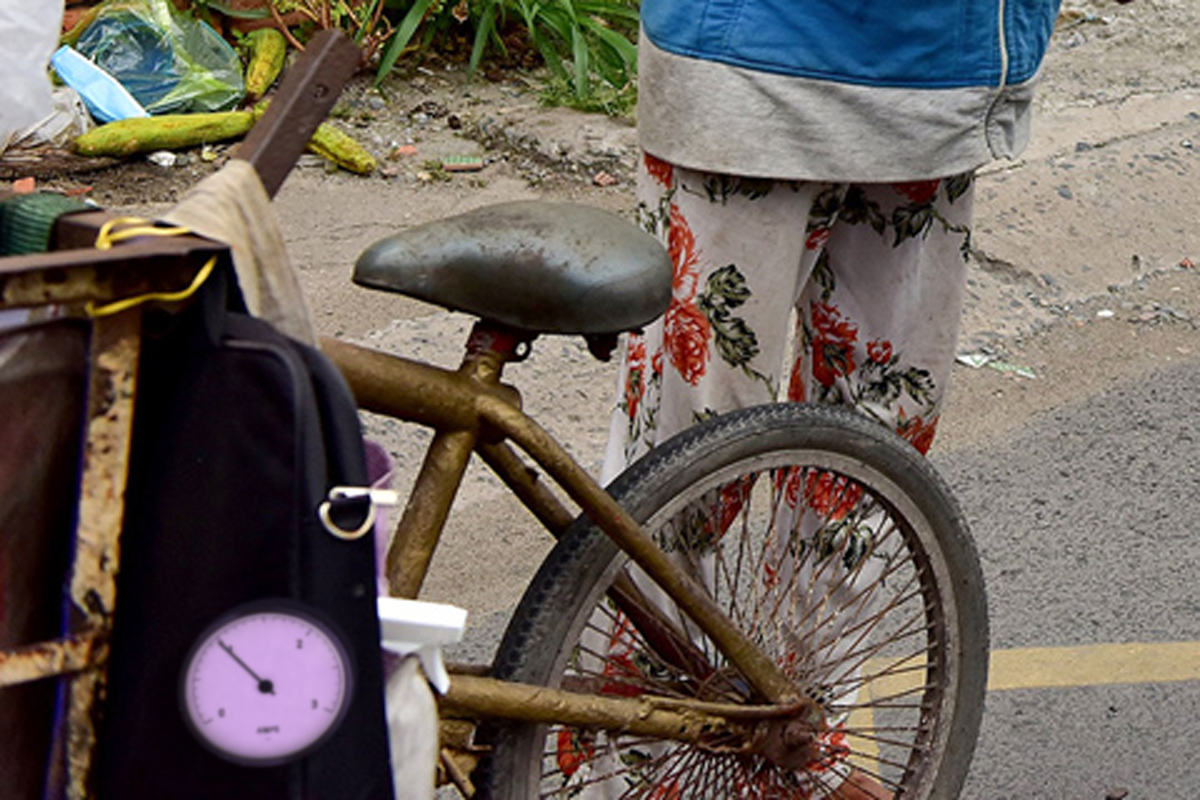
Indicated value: 1 A
